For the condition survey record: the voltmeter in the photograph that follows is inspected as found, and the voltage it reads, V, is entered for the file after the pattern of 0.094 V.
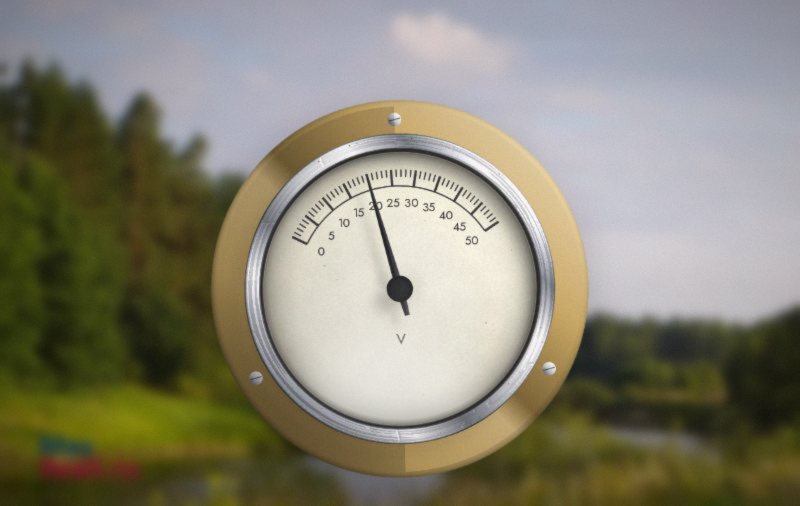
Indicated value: 20 V
